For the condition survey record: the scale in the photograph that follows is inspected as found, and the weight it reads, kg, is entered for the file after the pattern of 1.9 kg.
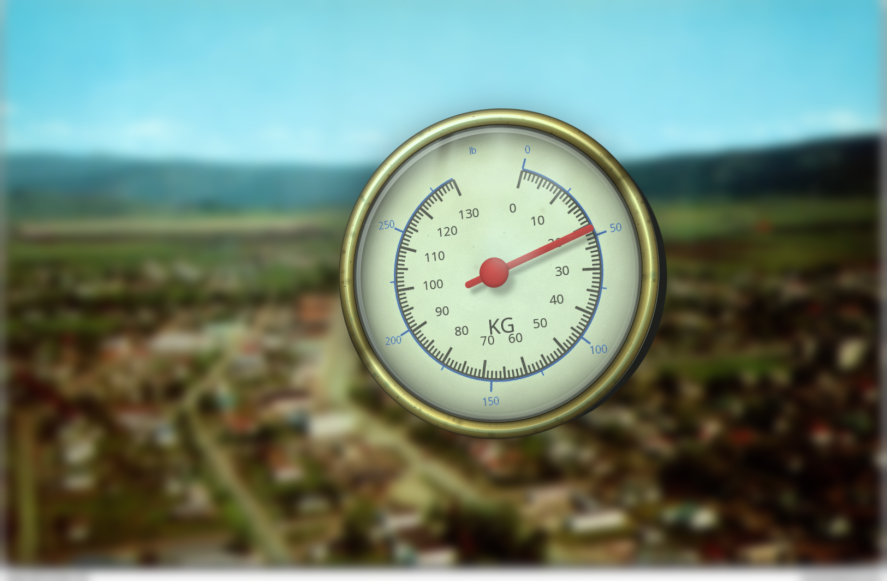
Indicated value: 21 kg
